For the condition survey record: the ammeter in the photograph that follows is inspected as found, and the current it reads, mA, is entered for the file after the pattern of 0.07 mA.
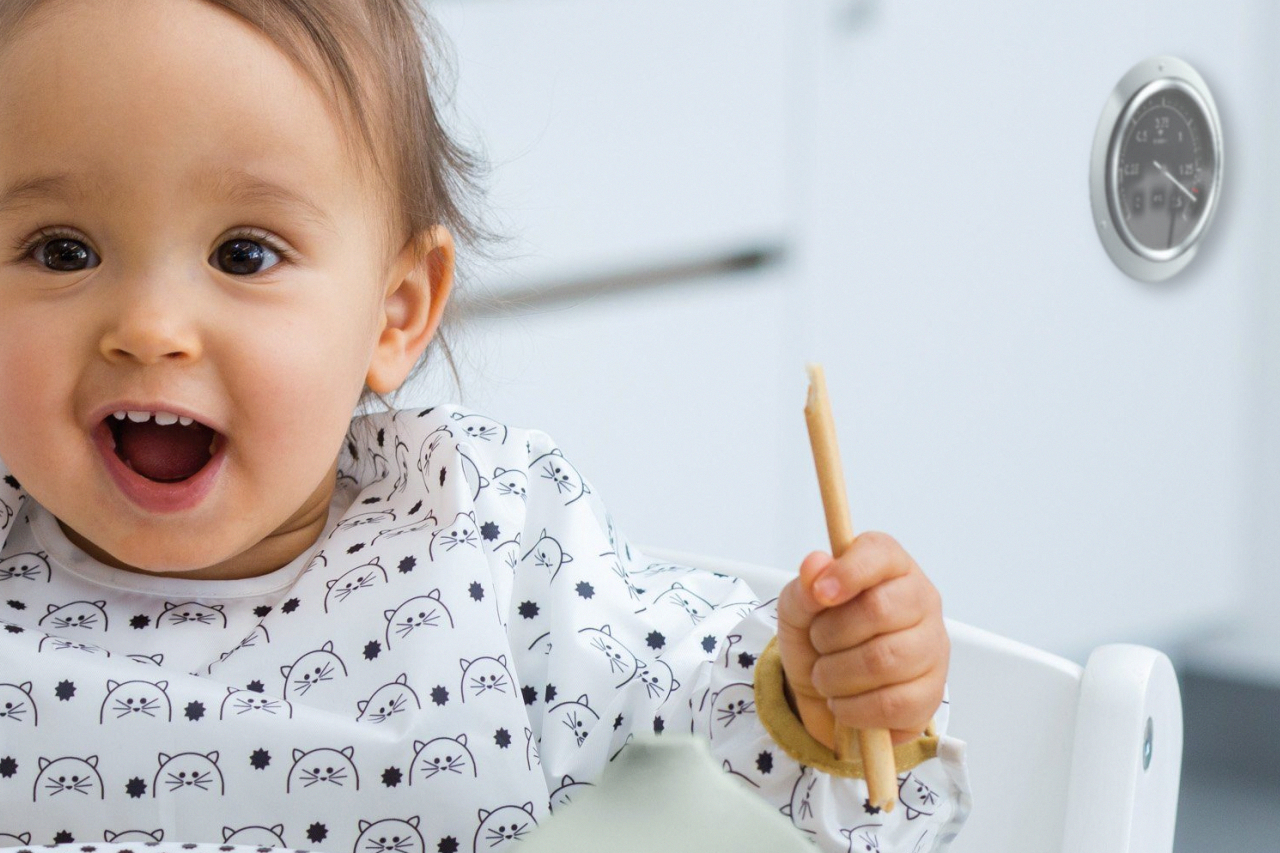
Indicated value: 1.4 mA
